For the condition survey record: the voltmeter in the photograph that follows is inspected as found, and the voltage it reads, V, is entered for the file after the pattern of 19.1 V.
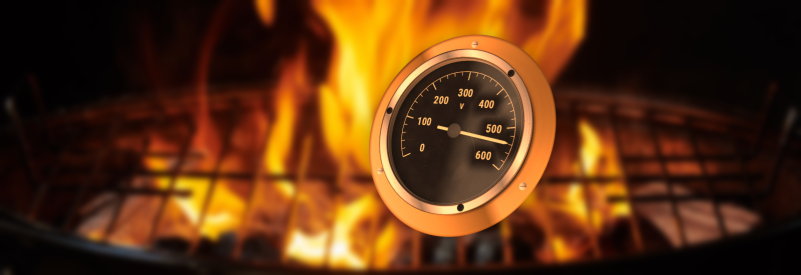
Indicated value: 540 V
